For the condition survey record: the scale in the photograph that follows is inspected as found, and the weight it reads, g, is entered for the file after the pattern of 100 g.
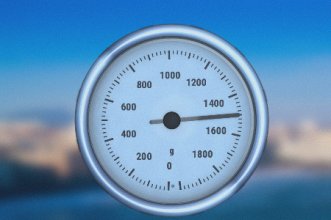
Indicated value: 1500 g
